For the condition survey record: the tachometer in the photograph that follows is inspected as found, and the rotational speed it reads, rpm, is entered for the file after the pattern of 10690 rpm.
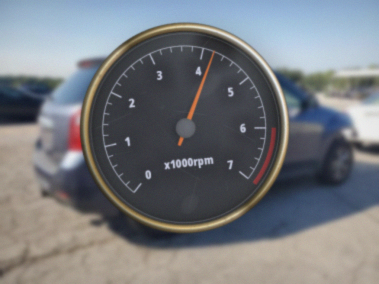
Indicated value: 4200 rpm
